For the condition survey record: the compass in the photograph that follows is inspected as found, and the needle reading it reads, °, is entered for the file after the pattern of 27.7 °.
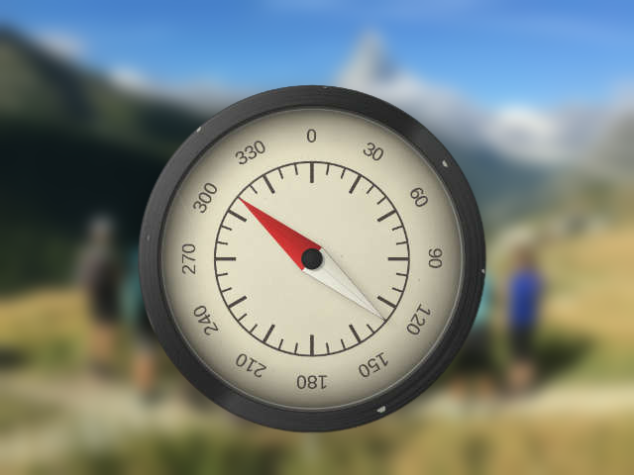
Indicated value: 310 °
